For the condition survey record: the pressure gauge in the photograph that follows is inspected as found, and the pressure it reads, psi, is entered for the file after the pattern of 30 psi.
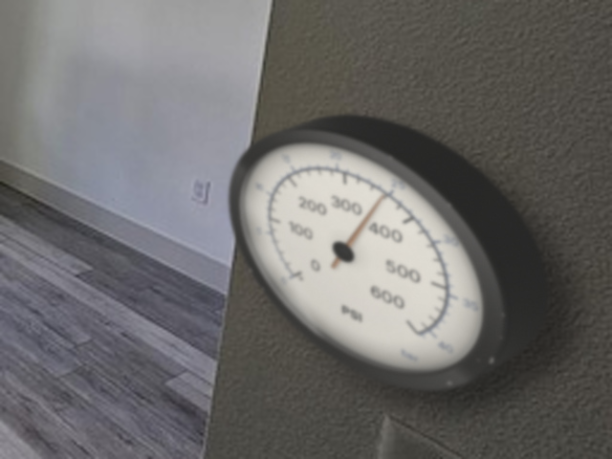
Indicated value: 360 psi
